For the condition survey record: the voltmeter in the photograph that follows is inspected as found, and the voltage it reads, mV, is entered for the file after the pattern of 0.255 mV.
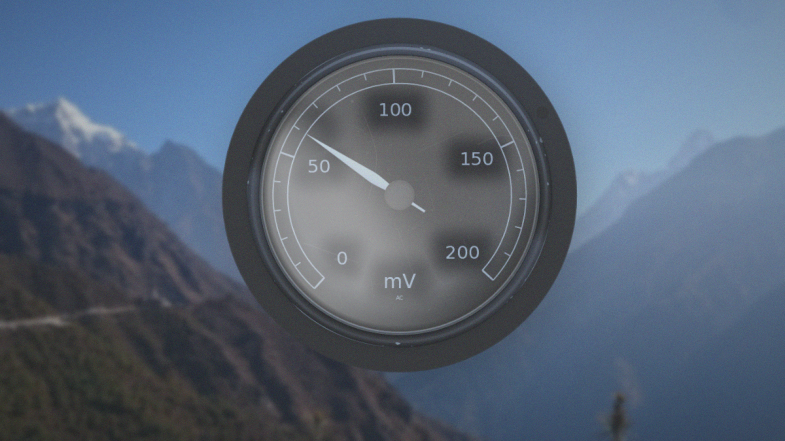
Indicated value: 60 mV
